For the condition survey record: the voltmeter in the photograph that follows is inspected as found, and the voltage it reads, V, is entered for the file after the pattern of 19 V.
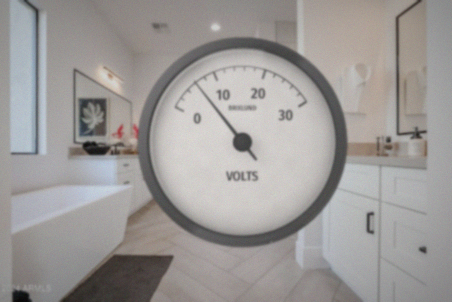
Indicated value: 6 V
